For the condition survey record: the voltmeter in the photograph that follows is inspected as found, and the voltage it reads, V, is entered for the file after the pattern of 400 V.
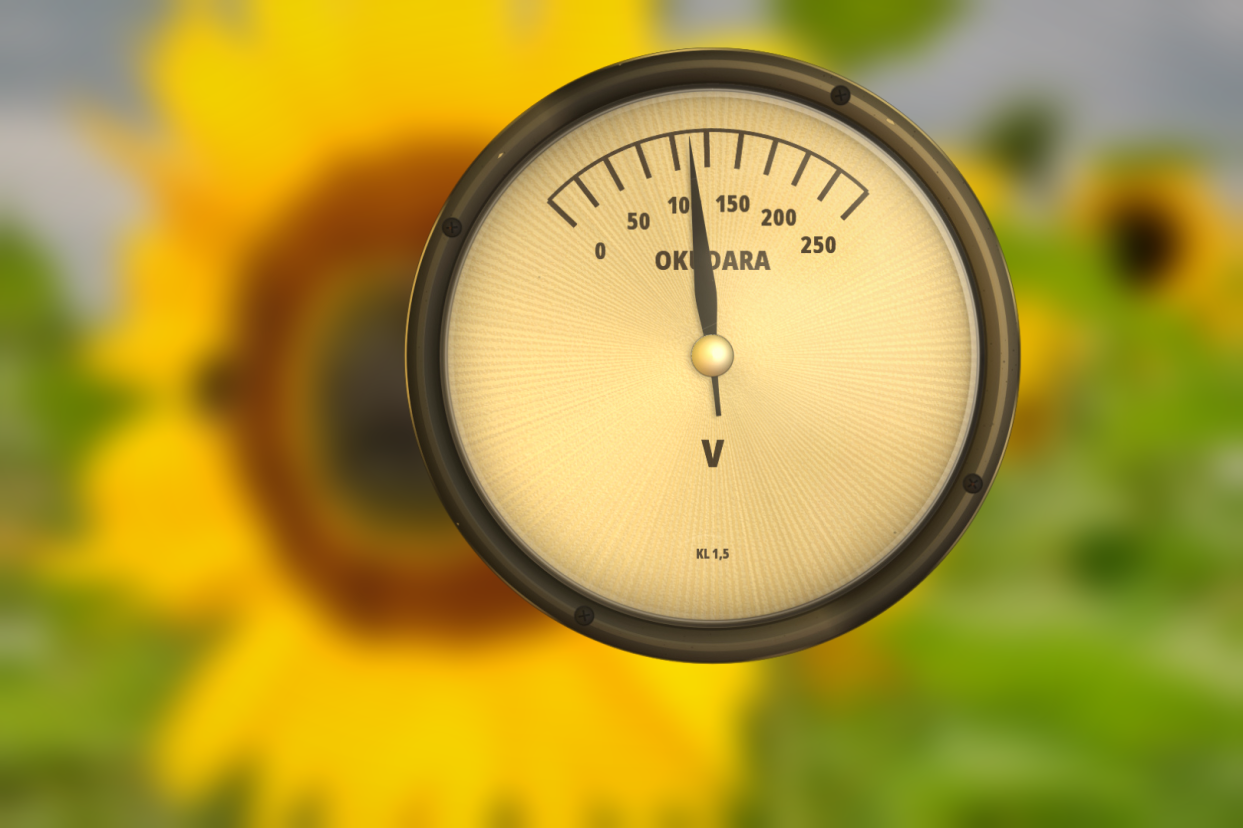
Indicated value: 112.5 V
